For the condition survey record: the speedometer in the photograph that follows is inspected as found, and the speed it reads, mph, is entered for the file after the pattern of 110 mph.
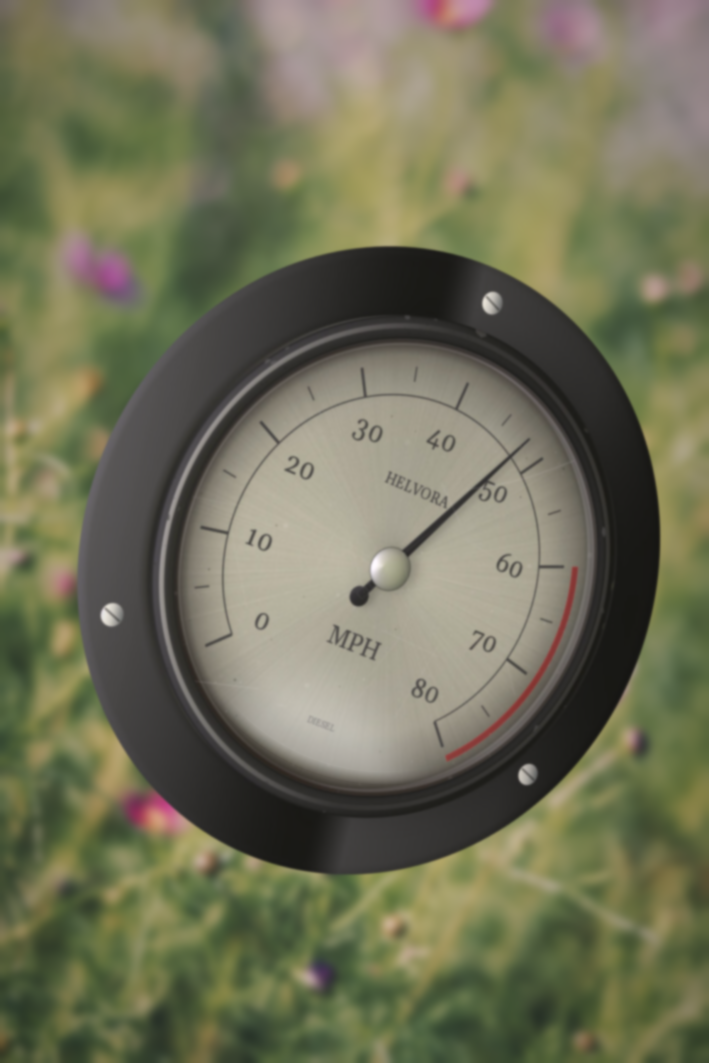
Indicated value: 47.5 mph
